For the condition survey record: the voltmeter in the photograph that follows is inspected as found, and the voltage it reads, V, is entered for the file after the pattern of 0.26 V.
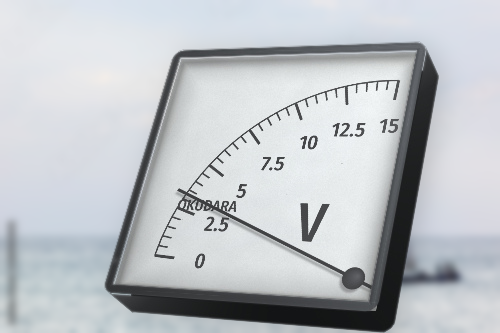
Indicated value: 3.25 V
